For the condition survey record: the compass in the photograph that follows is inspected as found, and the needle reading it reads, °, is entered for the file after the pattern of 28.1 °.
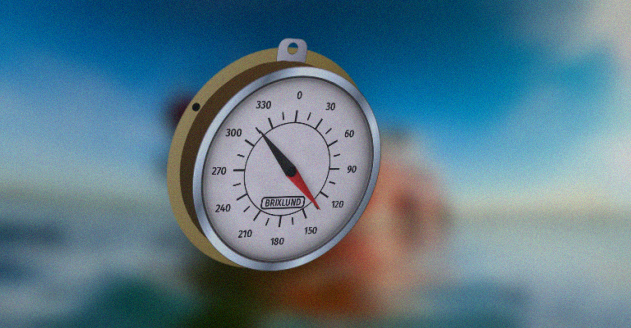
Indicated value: 135 °
